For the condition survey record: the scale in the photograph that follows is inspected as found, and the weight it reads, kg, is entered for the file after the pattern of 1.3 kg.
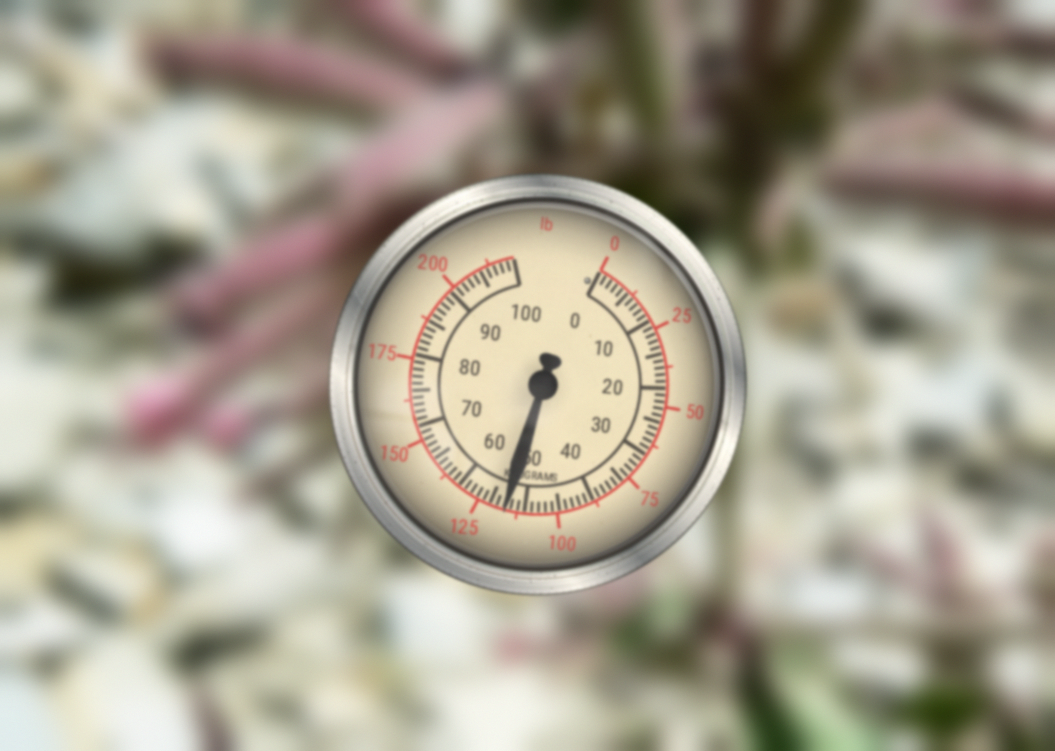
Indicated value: 53 kg
